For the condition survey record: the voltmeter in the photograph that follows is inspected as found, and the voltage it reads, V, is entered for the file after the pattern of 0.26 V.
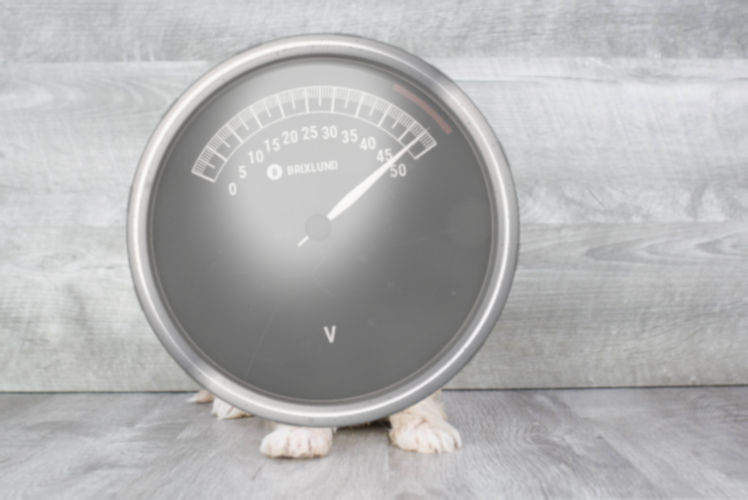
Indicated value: 47.5 V
